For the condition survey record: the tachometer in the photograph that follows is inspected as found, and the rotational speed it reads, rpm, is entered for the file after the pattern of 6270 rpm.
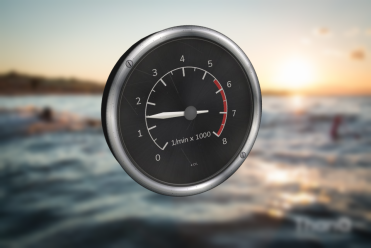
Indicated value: 1500 rpm
